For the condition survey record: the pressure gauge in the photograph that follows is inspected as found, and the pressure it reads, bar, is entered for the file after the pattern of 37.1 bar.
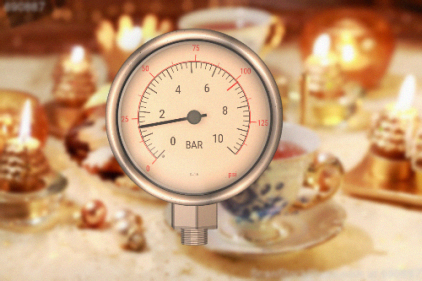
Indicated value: 1.4 bar
